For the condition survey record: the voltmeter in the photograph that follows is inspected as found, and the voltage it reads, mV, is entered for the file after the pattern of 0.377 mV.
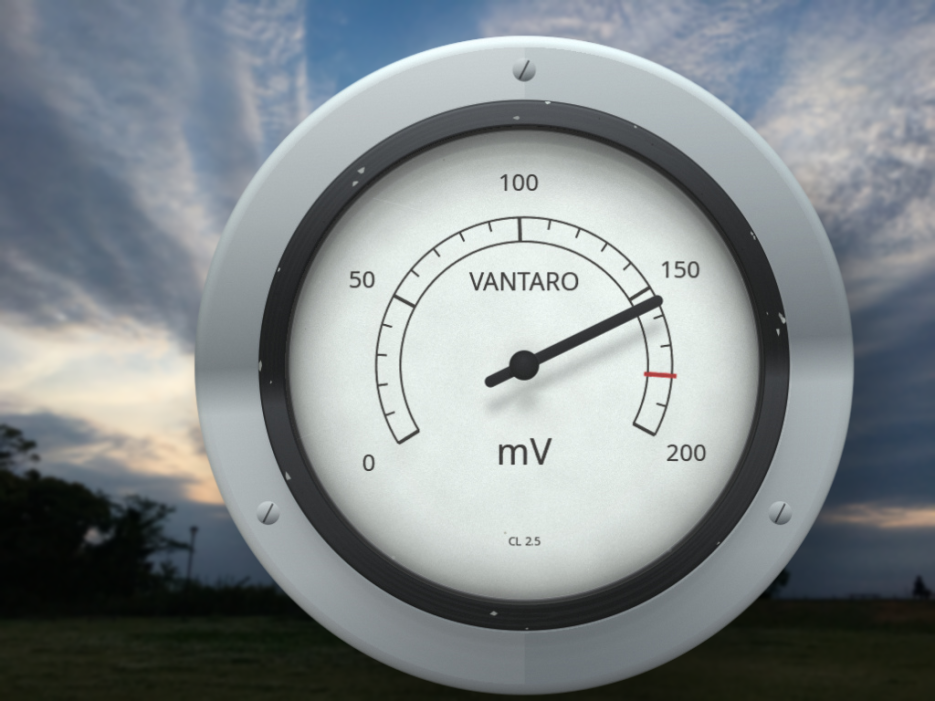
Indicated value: 155 mV
